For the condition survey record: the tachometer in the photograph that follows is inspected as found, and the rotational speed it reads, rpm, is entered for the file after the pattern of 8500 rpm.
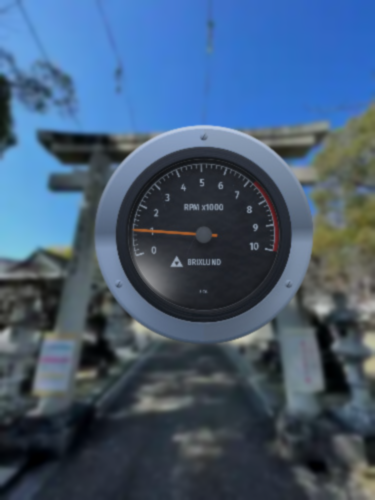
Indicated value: 1000 rpm
